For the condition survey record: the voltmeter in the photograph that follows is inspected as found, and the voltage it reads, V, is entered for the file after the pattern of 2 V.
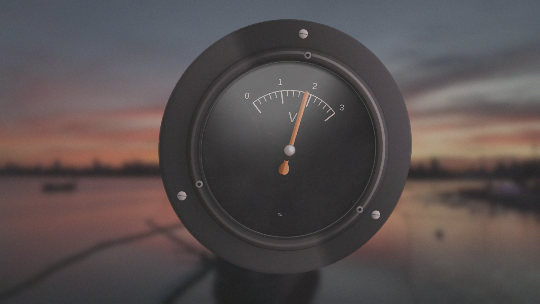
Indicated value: 1.8 V
